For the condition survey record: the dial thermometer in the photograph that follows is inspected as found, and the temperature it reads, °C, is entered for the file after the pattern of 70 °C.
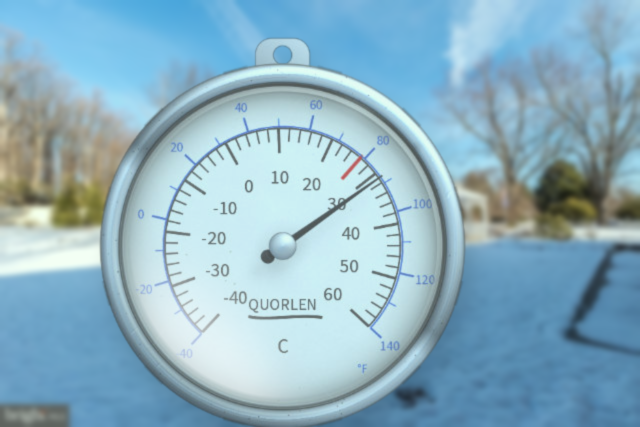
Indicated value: 31 °C
